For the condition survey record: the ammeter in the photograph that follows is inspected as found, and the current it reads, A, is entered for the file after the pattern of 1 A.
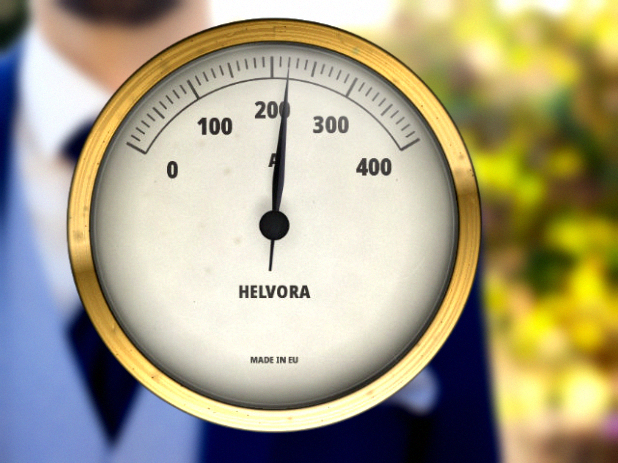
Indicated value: 220 A
